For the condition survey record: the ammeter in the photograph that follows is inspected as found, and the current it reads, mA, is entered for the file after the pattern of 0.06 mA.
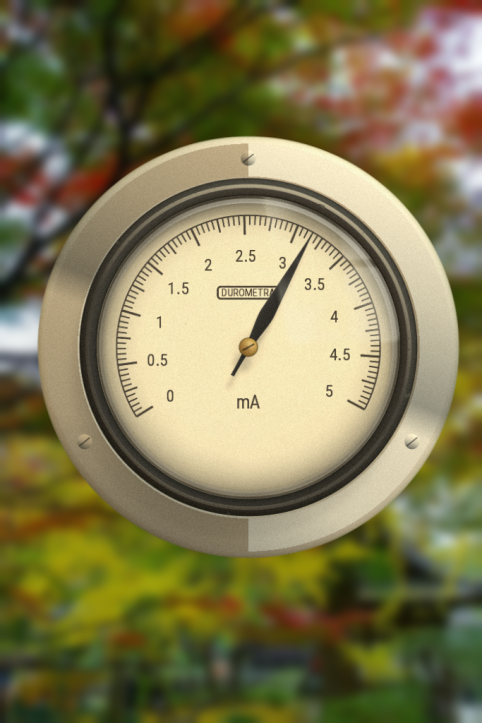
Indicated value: 3.15 mA
